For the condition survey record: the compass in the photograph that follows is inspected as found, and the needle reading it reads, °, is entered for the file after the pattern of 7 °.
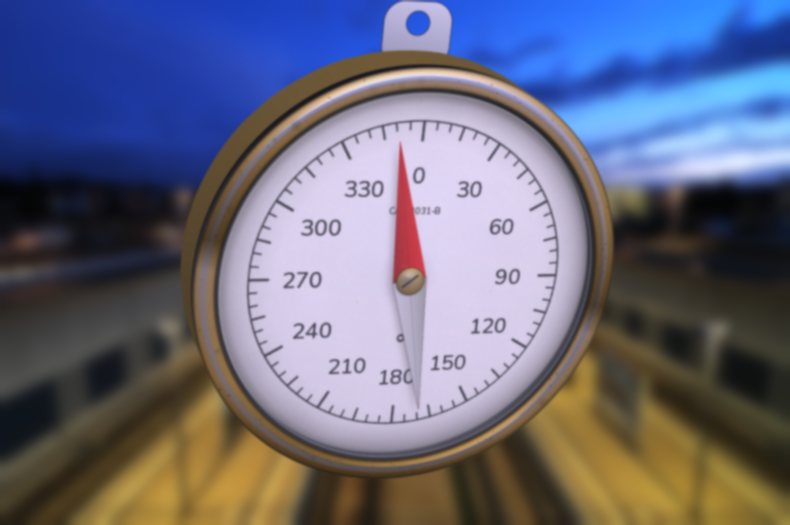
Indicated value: 350 °
